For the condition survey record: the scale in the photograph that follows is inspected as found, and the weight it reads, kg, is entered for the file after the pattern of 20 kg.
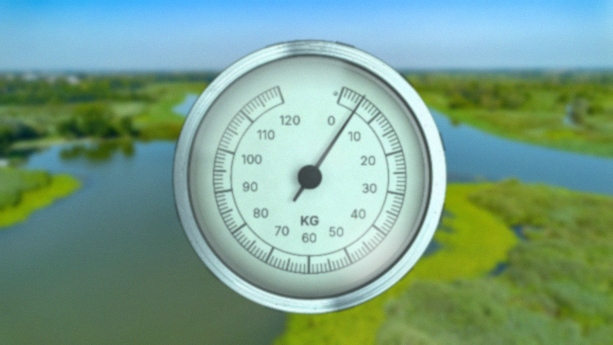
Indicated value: 5 kg
